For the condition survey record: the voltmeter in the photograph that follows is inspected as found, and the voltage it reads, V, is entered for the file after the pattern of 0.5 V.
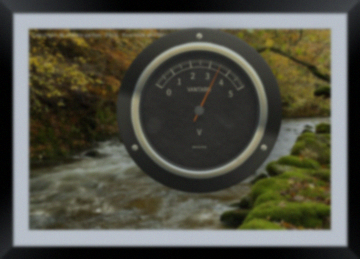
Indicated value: 3.5 V
